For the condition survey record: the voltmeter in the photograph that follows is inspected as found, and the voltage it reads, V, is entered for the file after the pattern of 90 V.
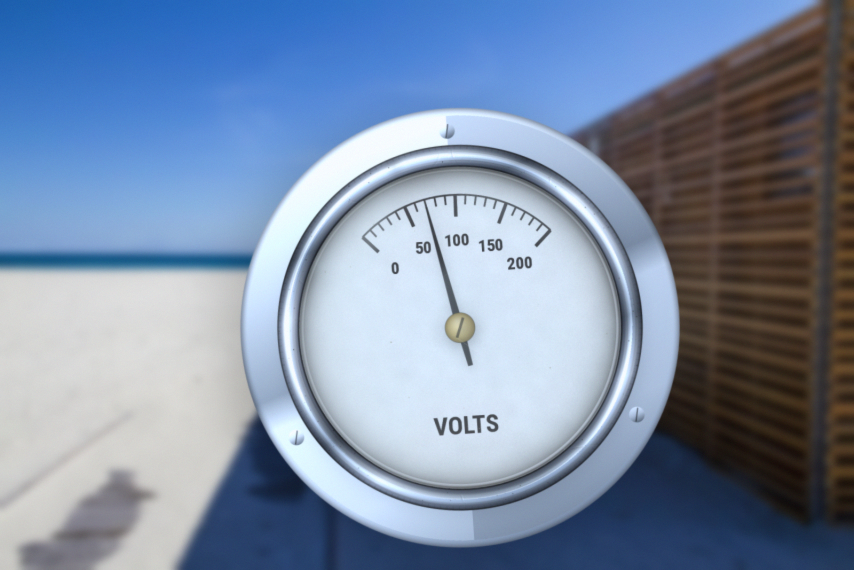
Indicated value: 70 V
